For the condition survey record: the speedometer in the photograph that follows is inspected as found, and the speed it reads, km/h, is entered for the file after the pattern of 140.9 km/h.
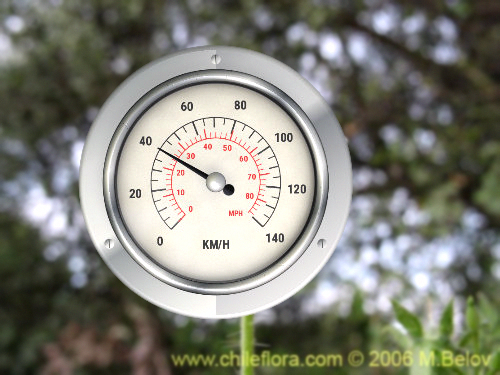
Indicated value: 40 km/h
